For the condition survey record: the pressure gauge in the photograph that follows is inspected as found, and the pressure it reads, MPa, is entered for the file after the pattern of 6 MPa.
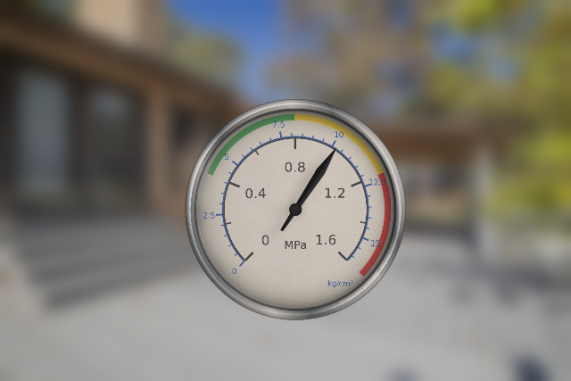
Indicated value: 1 MPa
